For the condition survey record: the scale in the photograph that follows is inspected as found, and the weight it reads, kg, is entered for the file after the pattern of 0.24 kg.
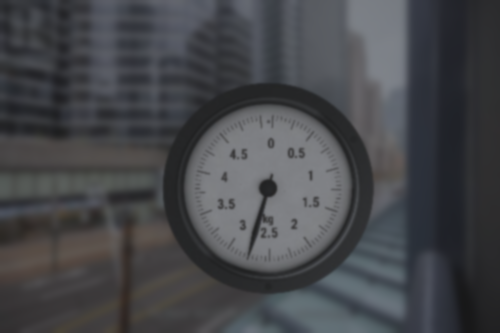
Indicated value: 2.75 kg
